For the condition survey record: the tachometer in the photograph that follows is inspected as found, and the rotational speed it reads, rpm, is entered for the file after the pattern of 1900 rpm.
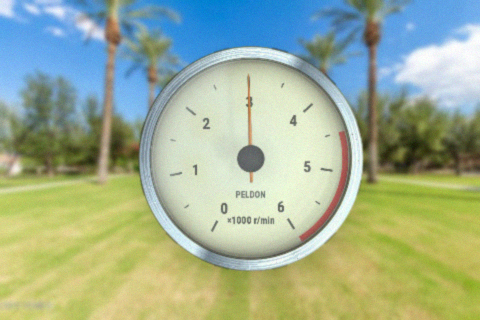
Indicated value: 3000 rpm
